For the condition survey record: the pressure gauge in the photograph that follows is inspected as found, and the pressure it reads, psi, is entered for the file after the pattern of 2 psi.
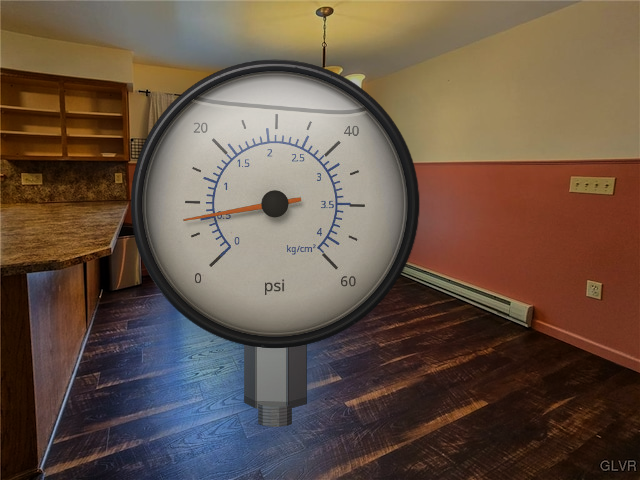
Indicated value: 7.5 psi
